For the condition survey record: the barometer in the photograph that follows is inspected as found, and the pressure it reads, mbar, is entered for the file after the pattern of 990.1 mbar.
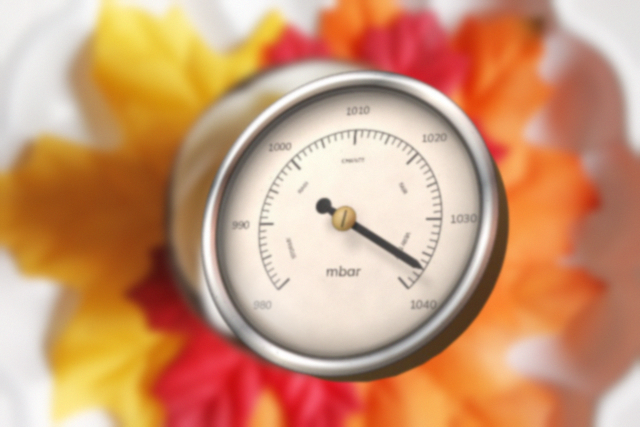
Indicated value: 1037 mbar
